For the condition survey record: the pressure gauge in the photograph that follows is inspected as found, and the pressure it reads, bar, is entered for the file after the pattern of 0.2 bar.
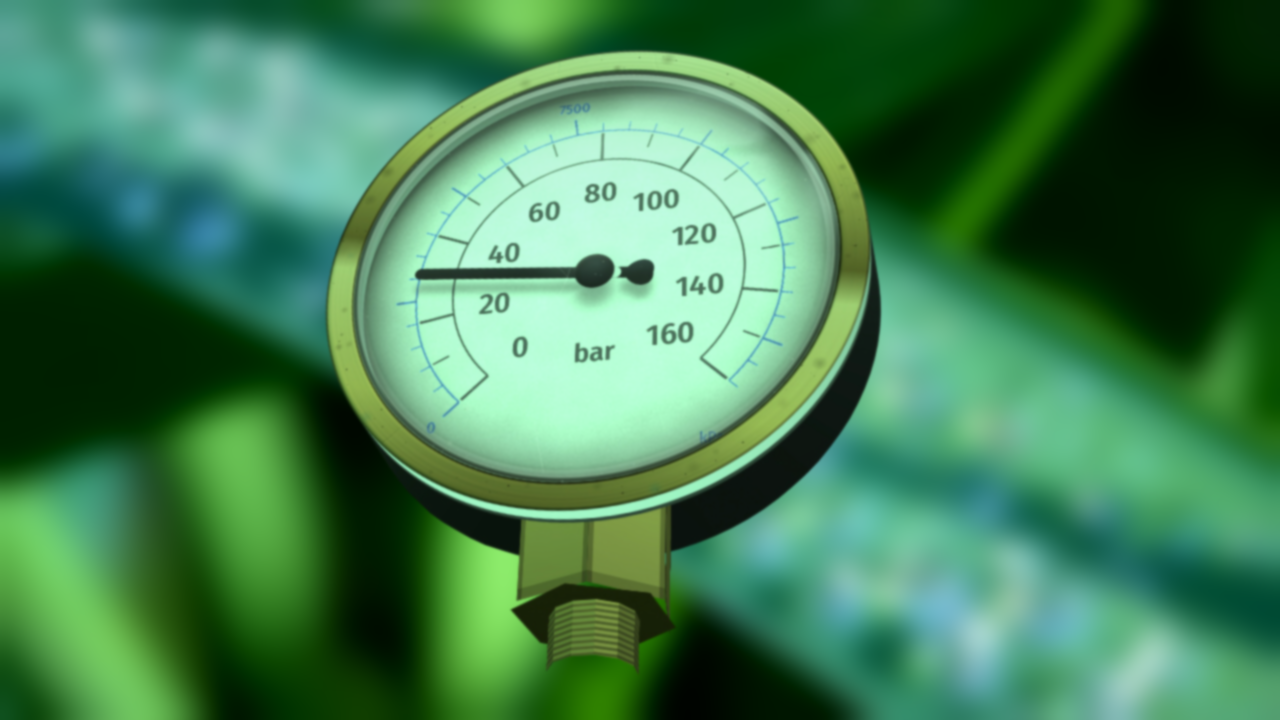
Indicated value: 30 bar
